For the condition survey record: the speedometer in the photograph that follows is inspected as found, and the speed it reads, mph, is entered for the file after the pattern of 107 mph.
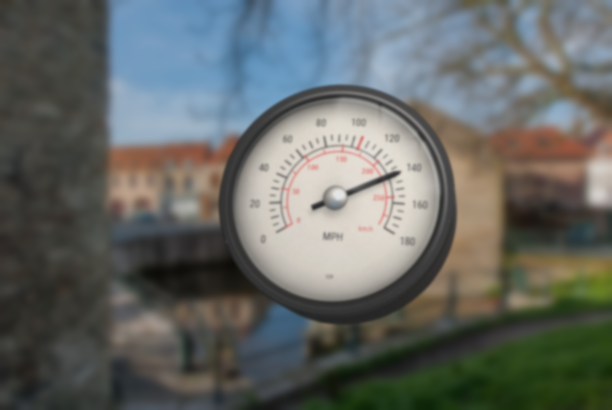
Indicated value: 140 mph
